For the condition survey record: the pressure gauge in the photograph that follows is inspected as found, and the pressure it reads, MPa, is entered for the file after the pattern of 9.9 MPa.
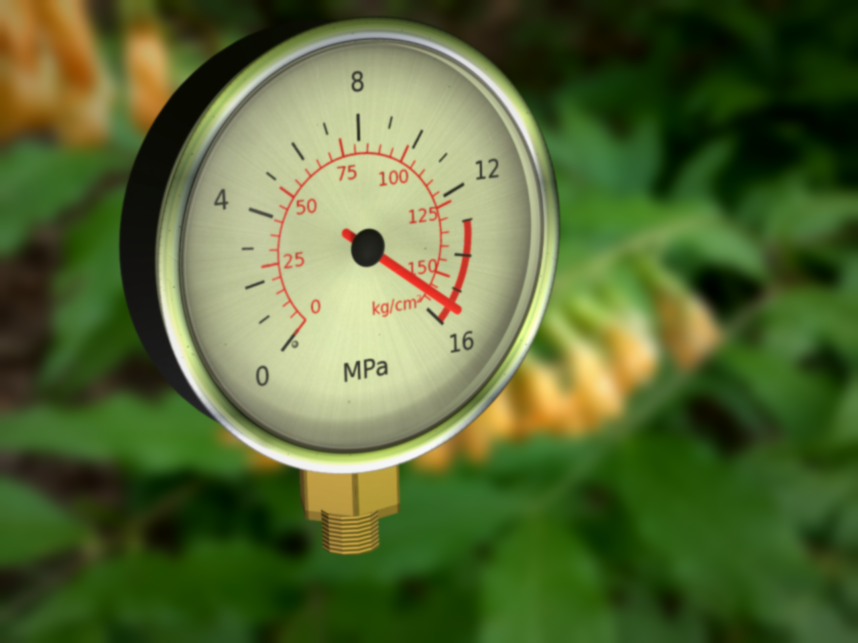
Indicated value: 15.5 MPa
